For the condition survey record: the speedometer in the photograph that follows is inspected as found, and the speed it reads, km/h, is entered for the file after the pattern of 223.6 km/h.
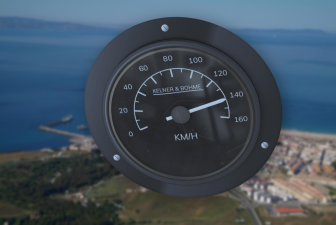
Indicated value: 140 km/h
